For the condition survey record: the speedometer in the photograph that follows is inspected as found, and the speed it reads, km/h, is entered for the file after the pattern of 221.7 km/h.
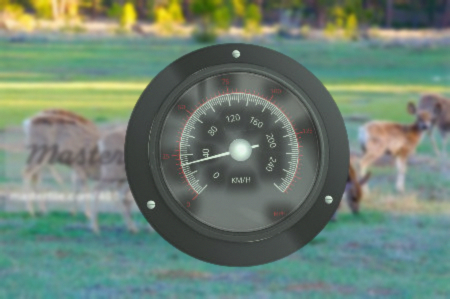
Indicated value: 30 km/h
